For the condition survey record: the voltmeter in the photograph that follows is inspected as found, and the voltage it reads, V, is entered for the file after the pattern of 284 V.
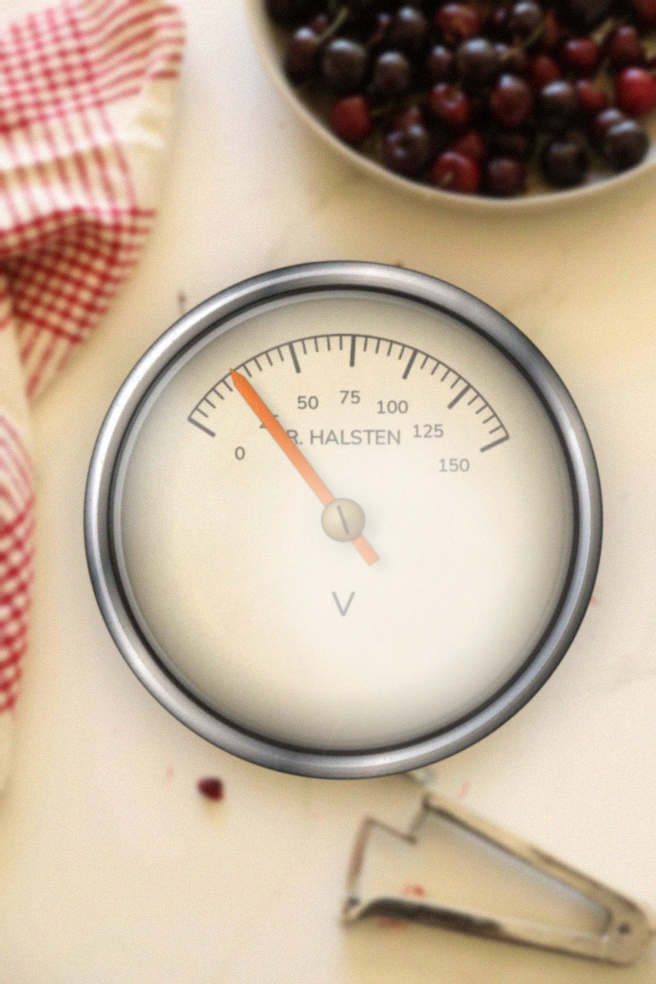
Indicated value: 25 V
